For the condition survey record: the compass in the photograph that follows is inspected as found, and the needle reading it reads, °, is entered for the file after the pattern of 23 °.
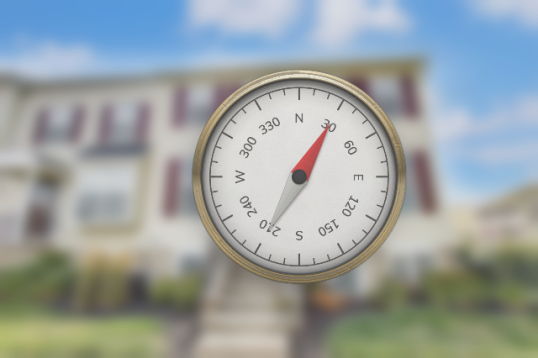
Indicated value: 30 °
